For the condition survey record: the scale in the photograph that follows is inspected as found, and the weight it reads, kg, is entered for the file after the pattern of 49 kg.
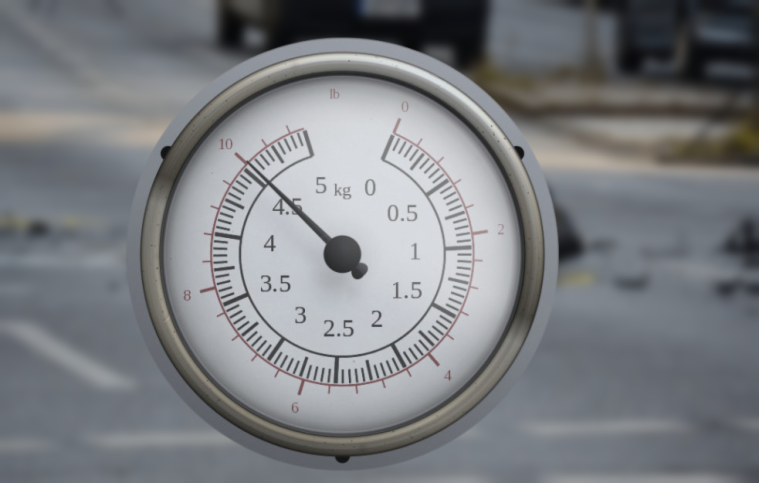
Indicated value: 4.55 kg
